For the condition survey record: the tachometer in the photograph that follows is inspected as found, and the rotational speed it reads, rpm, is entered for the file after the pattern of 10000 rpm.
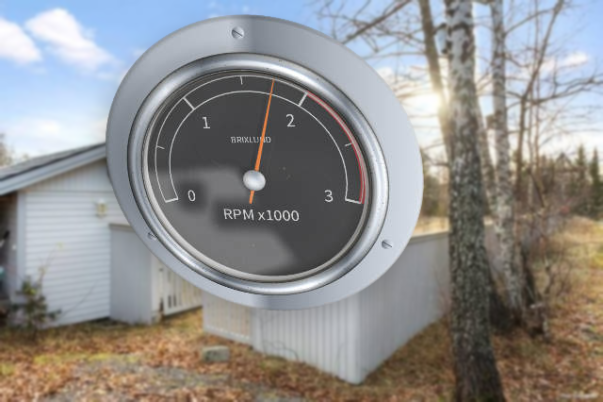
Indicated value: 1750 rpm
